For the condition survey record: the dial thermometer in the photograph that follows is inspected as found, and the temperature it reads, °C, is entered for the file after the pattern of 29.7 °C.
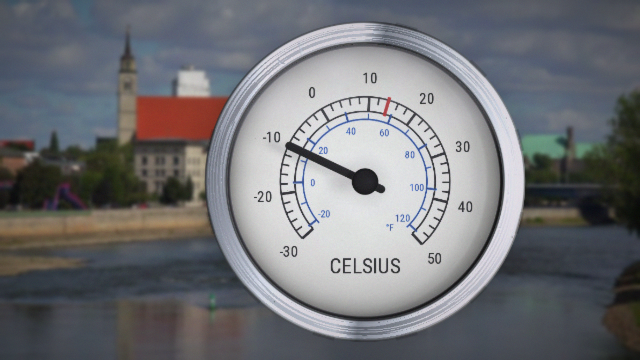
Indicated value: -10 °C
